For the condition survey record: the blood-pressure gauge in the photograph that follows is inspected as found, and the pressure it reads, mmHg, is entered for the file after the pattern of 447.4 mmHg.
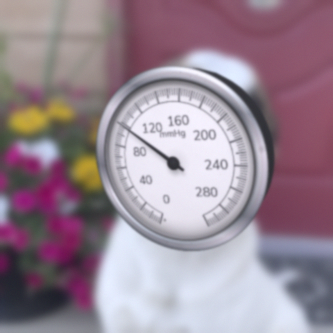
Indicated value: 100 mmHg
